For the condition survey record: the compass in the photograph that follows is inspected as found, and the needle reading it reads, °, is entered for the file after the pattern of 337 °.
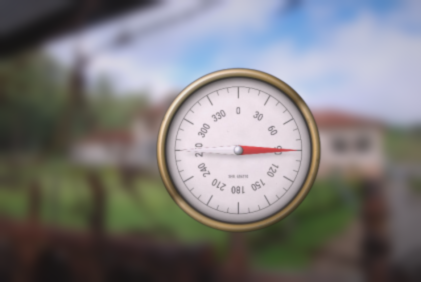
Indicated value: 90 °
